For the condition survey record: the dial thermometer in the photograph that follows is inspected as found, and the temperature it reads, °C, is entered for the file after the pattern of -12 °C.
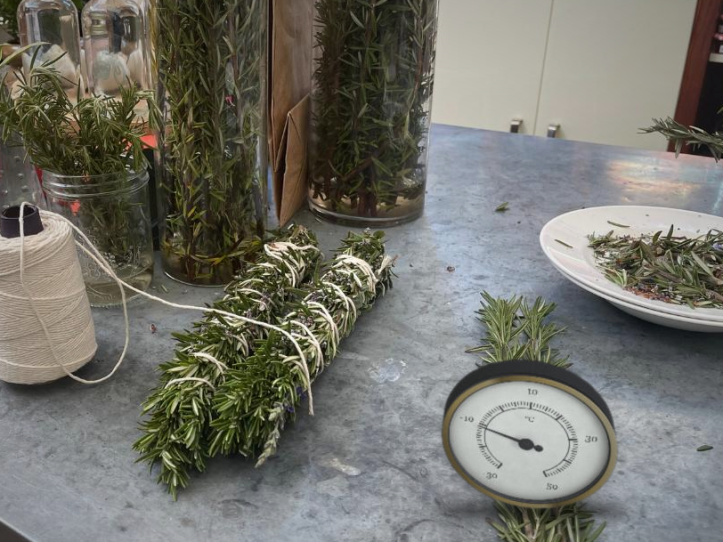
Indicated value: -10 °C
